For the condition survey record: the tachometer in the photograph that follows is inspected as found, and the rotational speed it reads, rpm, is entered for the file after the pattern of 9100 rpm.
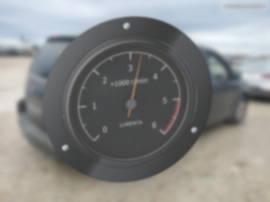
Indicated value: 3250 rpm
